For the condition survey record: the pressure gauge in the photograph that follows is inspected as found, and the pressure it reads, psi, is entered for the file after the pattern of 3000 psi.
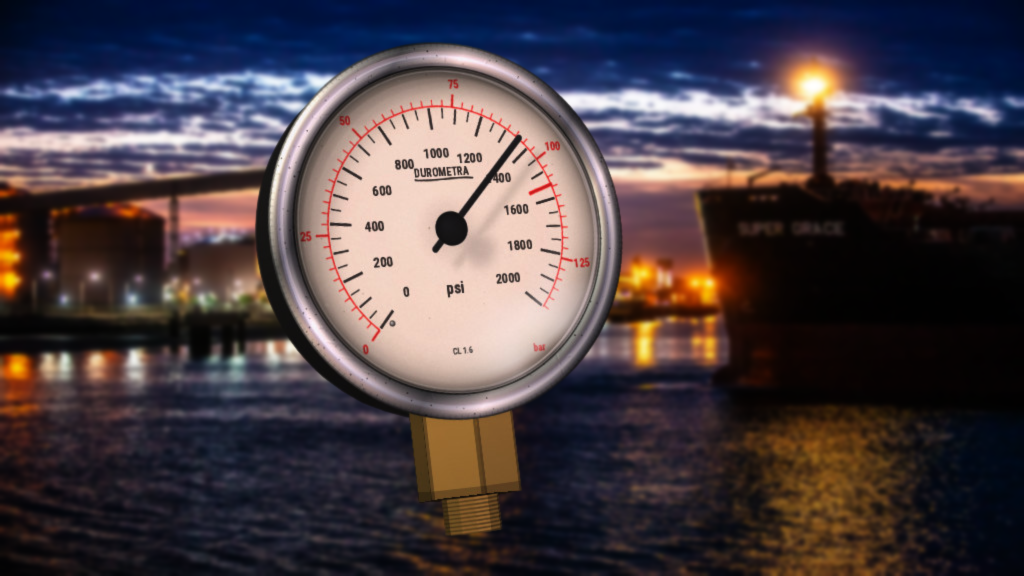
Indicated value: 1350 psi
